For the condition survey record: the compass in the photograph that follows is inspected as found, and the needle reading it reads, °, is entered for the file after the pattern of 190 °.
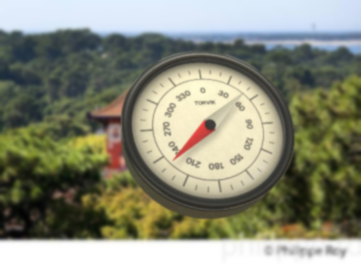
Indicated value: 230 °
